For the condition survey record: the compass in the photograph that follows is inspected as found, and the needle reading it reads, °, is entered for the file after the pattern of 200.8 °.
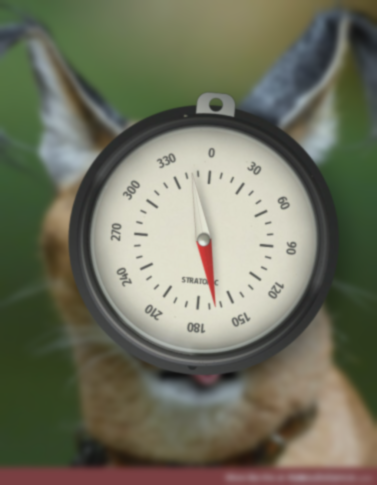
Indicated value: 165 °
